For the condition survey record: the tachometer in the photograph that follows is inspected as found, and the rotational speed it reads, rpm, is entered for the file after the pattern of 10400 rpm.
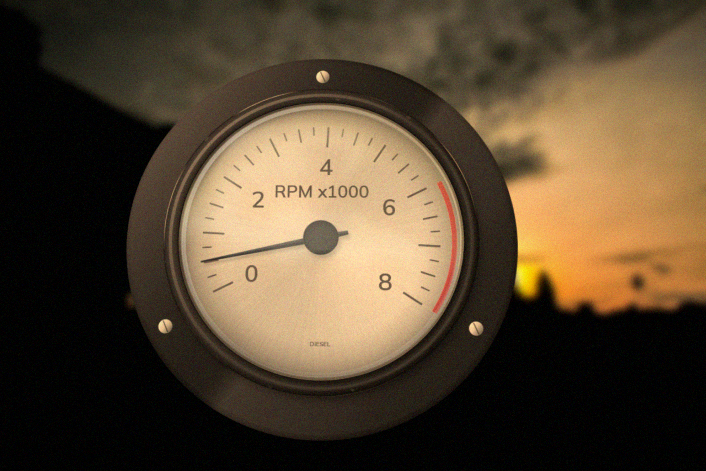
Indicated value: 500 rpm
